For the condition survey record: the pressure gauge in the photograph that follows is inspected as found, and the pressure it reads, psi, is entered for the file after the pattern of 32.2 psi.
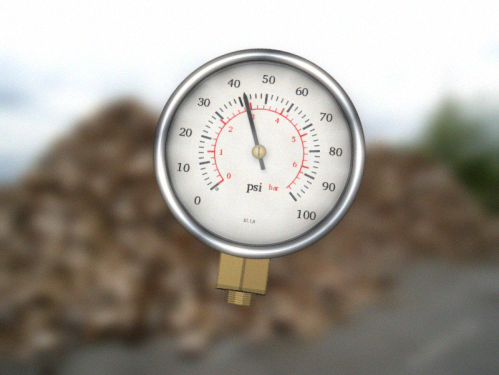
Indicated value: 42 psi
